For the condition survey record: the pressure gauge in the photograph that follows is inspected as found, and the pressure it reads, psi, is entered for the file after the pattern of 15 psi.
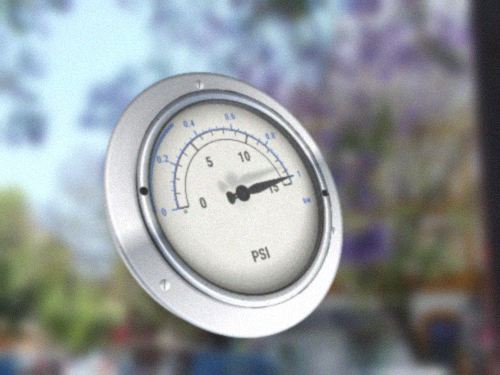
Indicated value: 14.5 psi
